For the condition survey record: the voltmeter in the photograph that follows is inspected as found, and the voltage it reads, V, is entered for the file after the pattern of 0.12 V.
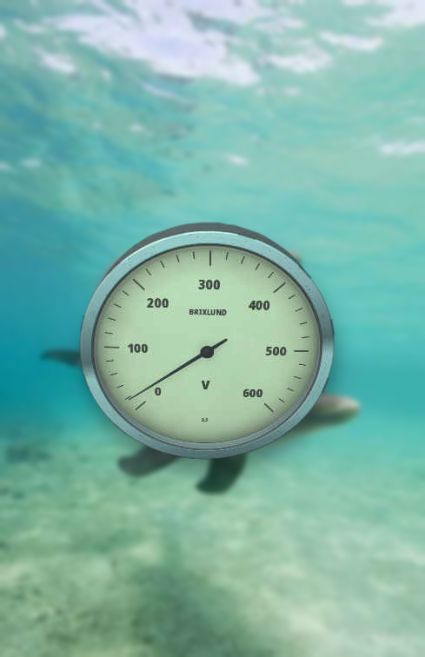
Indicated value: 20 V
